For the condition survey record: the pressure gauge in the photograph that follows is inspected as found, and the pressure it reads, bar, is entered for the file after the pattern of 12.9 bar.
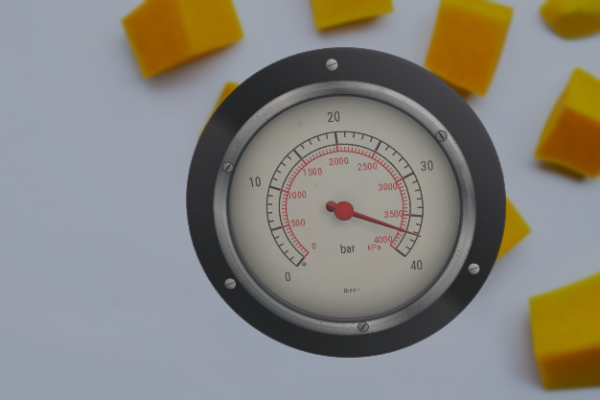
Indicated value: 37 bar
